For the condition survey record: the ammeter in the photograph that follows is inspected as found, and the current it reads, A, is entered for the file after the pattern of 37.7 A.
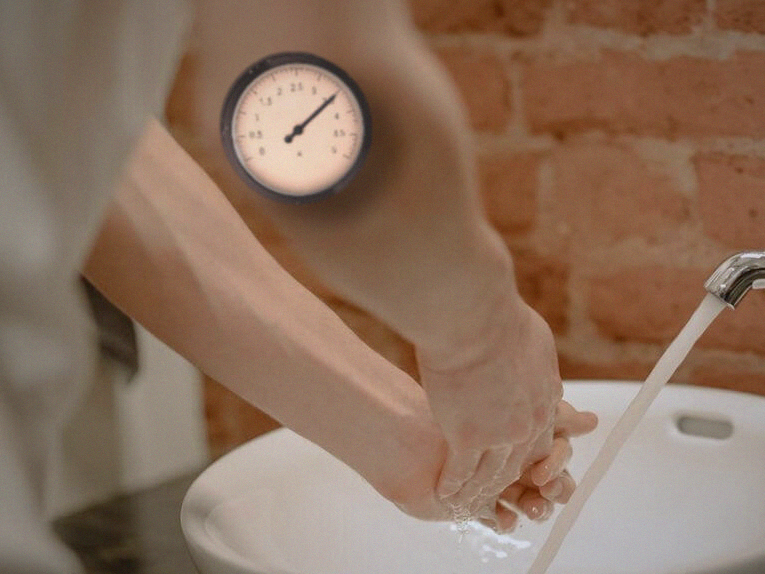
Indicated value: 3.5 A
